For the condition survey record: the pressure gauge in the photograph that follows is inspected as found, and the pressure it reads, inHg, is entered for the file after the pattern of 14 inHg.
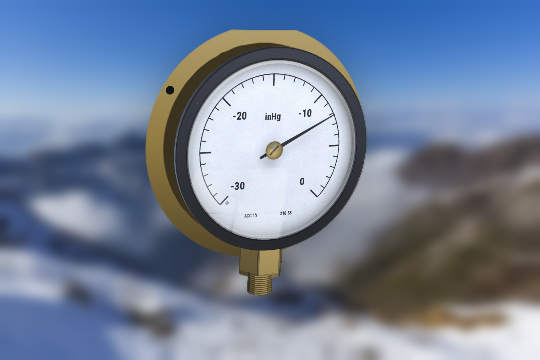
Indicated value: -8 inHg
